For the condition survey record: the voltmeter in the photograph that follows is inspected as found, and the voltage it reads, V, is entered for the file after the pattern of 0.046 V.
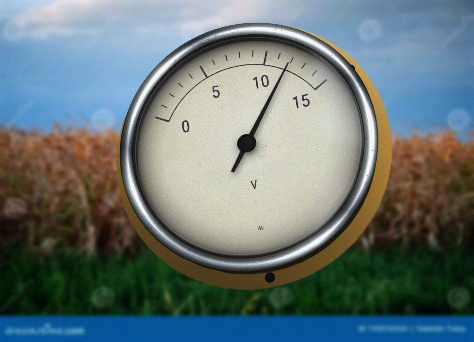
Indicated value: 12 V
